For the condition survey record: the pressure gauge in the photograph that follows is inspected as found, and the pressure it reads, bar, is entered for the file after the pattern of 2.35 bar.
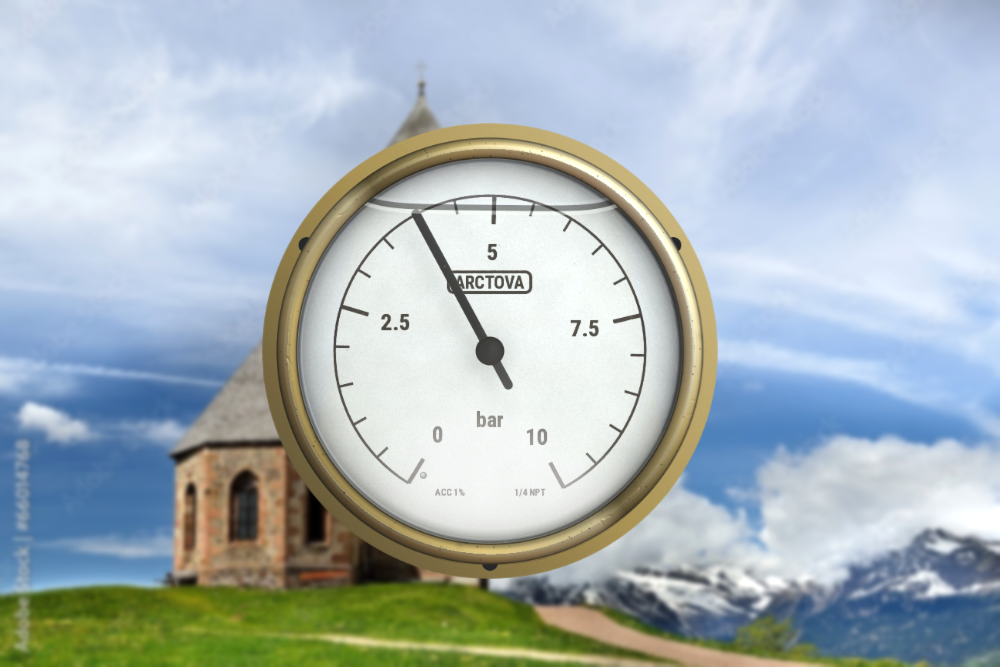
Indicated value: 4 bar
